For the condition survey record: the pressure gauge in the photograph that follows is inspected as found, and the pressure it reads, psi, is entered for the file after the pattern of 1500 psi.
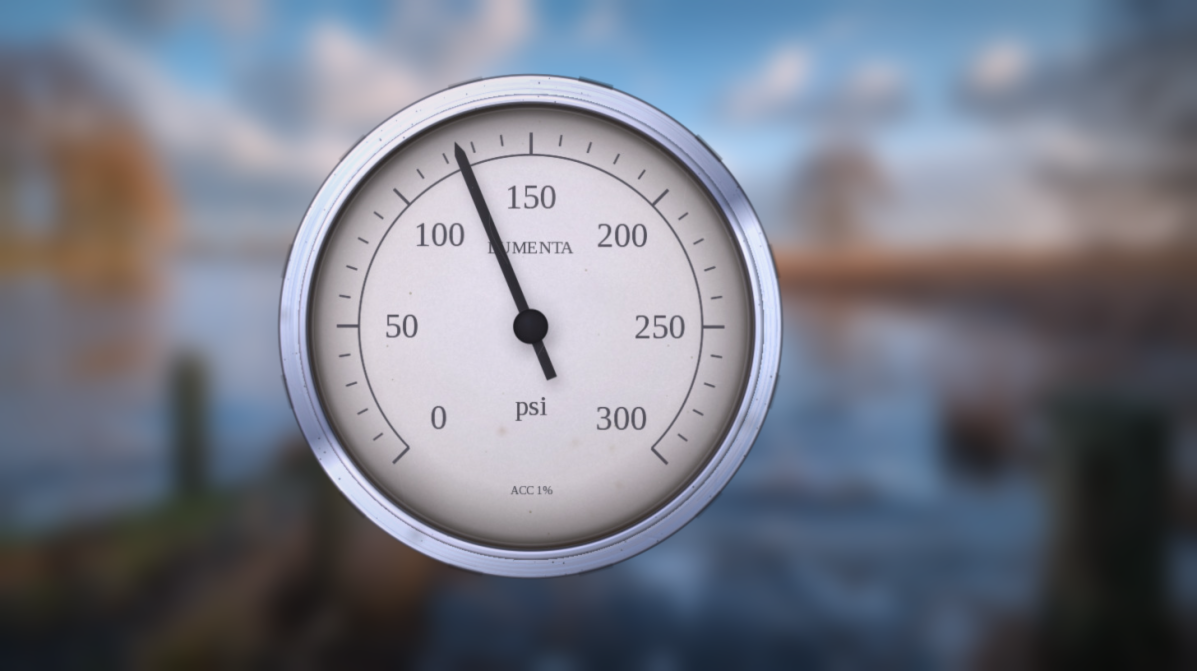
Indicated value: 125 psi
